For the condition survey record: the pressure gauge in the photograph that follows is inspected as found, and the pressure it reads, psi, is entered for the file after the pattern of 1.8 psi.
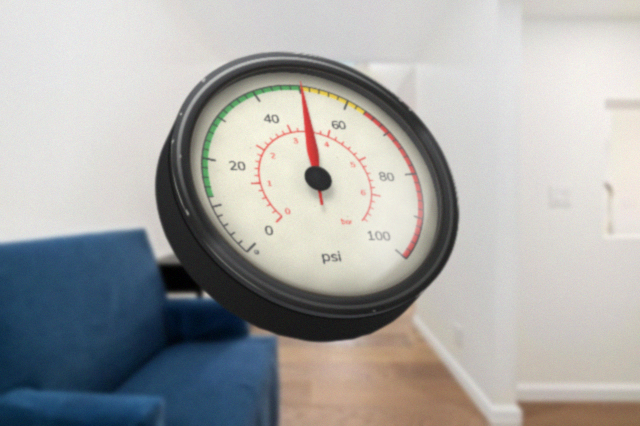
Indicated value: 50 psi
